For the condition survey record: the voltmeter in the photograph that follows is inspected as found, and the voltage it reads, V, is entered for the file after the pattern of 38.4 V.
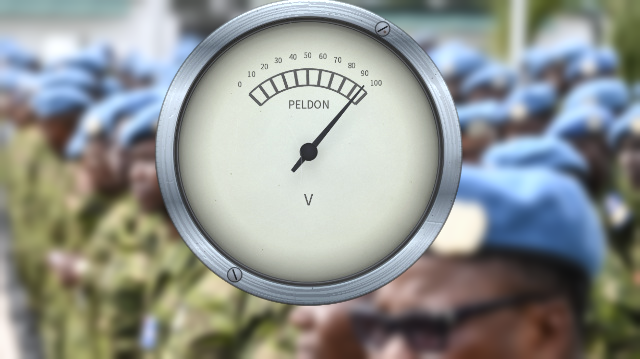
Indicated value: 95 V
